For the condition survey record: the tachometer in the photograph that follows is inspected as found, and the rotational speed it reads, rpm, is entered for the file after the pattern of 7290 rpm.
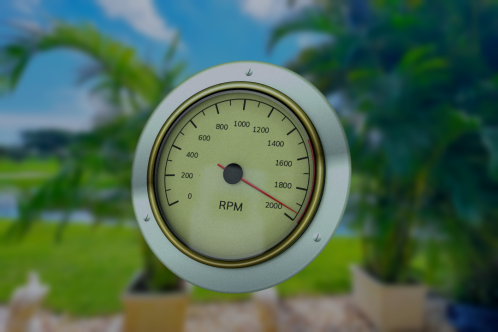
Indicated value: 1950 rpm
